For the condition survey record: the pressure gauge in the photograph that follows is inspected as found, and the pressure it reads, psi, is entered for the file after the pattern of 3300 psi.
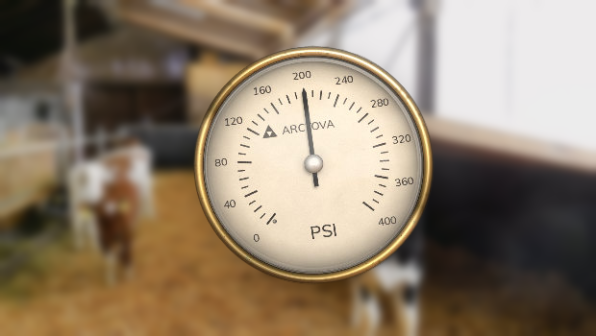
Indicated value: 200 psi
